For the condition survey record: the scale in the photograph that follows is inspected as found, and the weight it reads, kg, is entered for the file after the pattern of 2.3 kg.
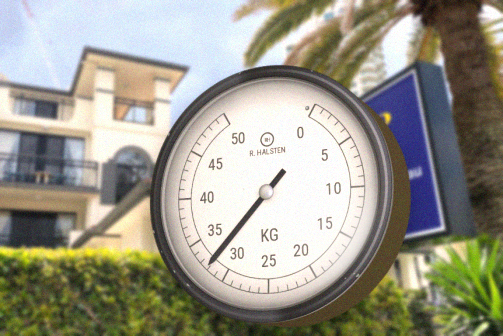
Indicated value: 32 kg
